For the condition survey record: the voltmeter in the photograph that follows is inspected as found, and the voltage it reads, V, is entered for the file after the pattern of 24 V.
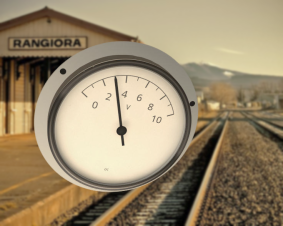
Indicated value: 3 V
